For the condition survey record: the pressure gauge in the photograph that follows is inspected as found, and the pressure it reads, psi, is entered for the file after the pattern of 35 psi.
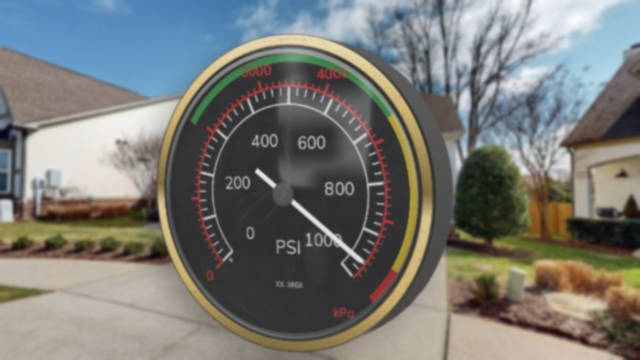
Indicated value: 960 psi
